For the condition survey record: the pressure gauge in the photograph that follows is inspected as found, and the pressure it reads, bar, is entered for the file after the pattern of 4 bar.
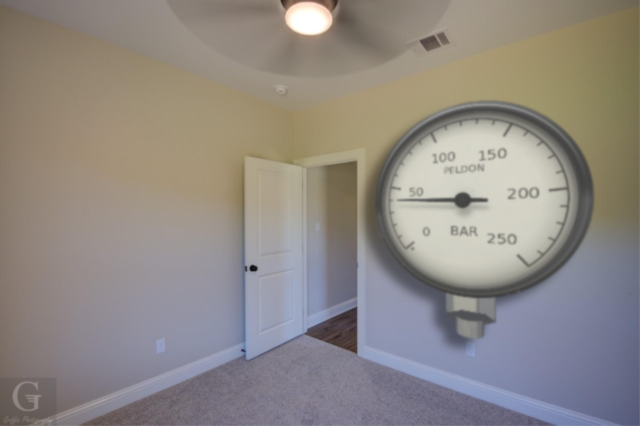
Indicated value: 40 bar
